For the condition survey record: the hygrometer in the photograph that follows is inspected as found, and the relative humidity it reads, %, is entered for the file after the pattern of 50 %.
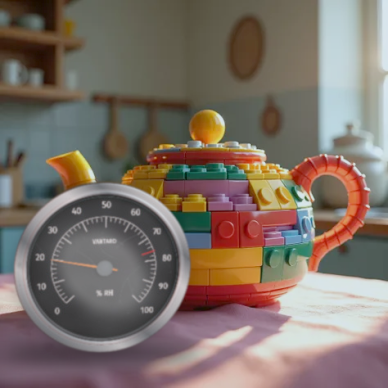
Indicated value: 20 %
